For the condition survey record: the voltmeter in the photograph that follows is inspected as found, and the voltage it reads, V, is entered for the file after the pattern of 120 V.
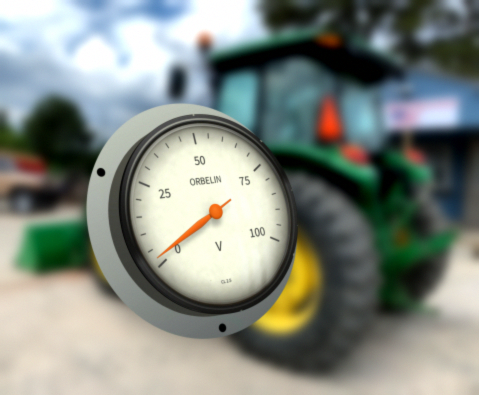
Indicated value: 2.5 V
